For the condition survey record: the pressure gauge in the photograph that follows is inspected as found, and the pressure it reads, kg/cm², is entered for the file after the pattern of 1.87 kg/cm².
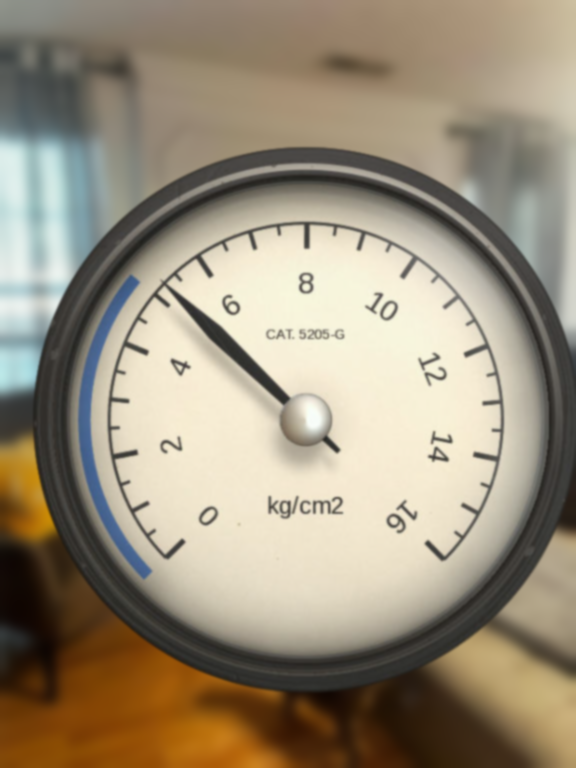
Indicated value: 5.25 kg/cm²
